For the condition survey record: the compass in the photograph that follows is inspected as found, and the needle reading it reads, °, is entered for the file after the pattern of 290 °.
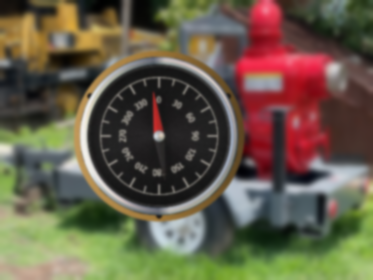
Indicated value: 352.5 °
